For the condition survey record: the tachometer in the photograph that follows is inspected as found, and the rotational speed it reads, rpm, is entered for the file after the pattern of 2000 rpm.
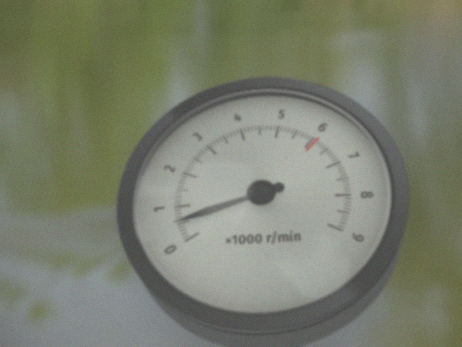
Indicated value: 500 rpm
